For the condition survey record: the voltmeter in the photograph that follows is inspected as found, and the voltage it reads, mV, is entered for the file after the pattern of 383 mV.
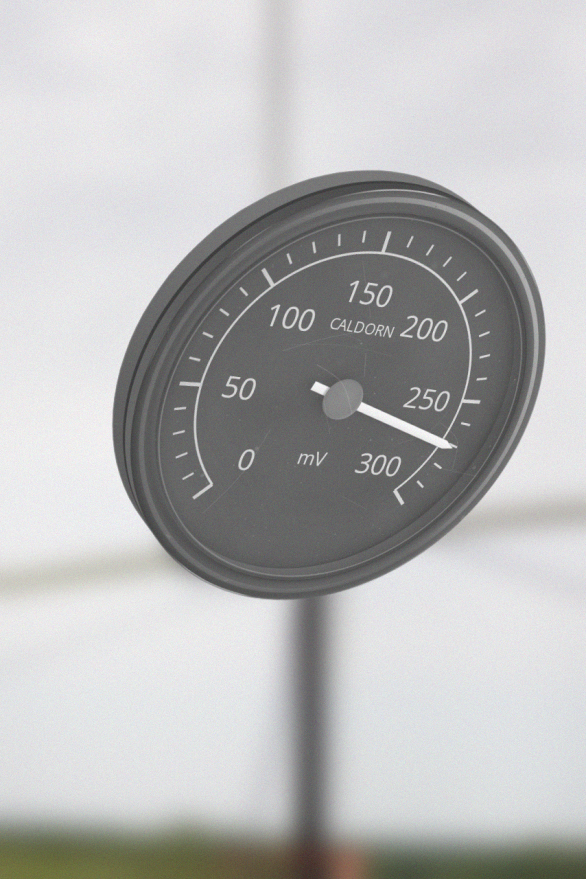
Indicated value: 270 mV
